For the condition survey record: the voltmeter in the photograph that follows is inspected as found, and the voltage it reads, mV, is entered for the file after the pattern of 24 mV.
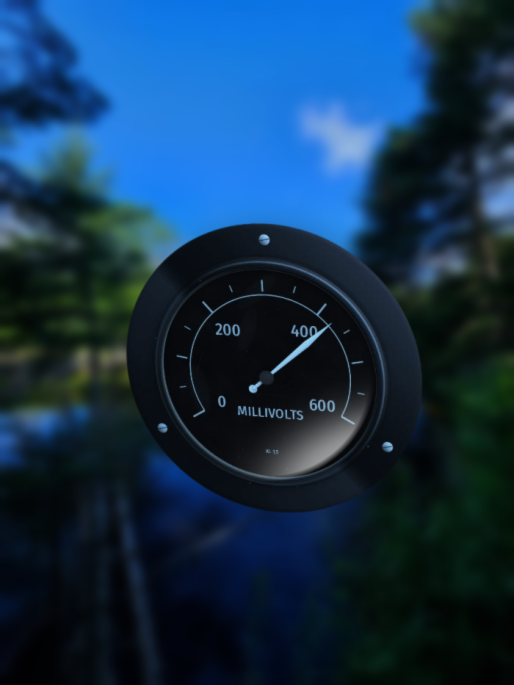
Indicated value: 425 mV
